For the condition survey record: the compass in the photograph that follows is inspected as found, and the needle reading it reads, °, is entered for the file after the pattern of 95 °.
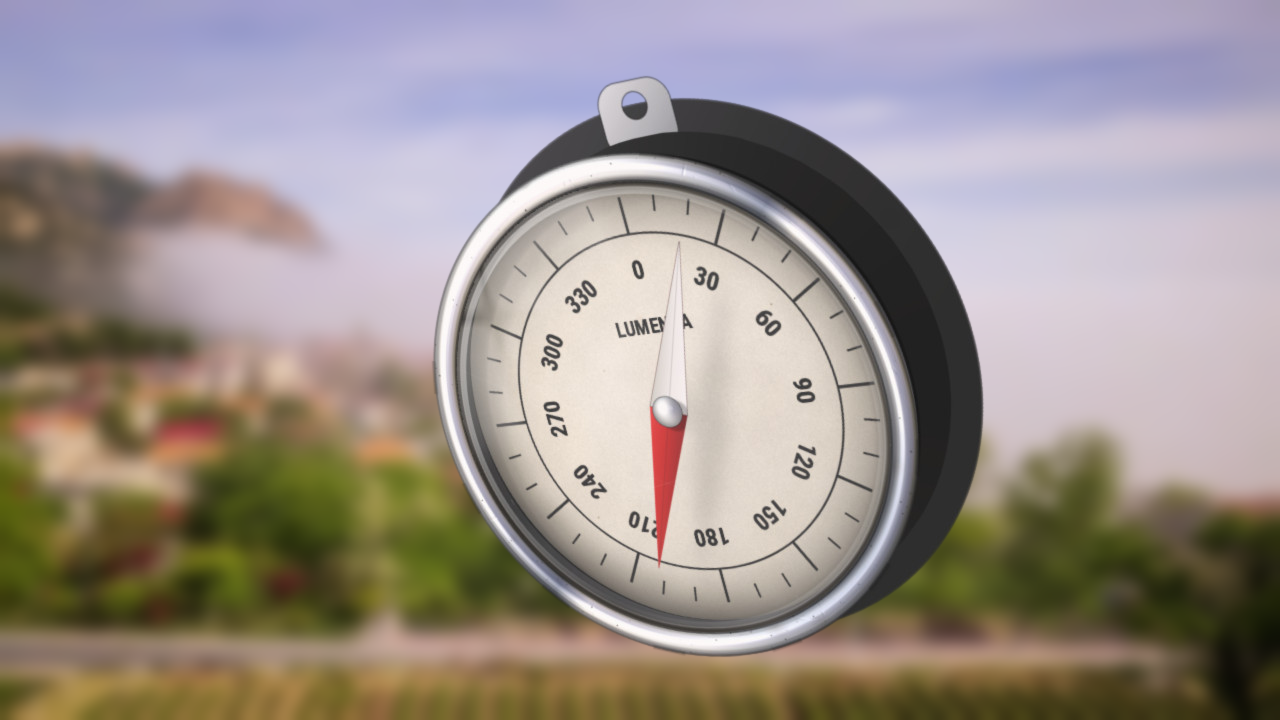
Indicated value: 200 °
